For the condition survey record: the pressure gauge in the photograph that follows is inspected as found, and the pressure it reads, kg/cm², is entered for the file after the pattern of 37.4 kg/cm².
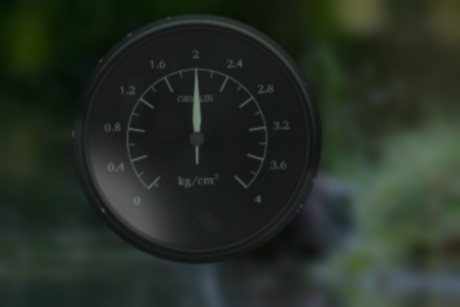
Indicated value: 2 kg/cm²
